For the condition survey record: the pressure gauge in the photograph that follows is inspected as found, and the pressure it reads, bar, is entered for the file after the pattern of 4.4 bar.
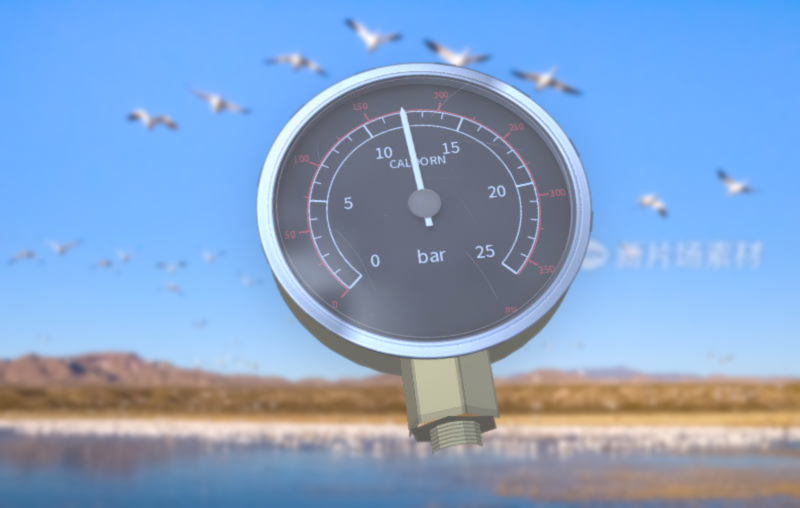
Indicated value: 12 bar
